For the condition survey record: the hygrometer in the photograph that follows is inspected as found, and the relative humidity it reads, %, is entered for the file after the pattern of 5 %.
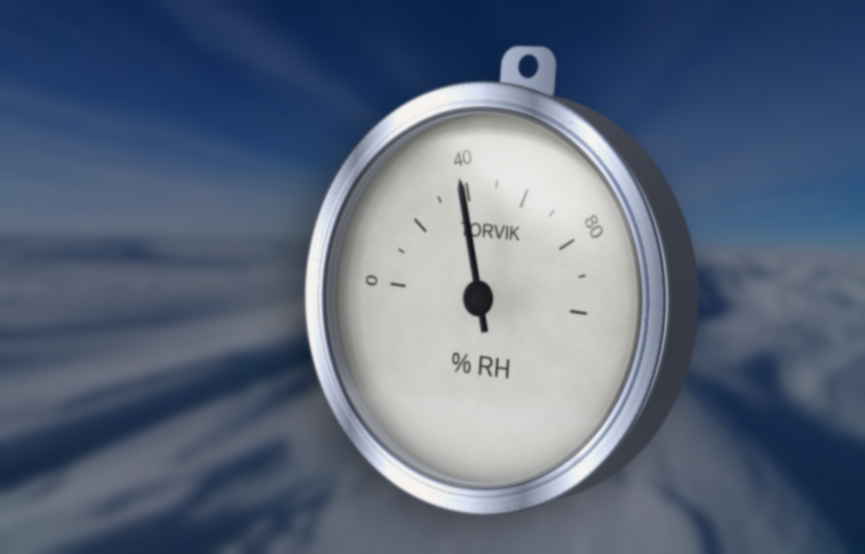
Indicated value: 40 %
